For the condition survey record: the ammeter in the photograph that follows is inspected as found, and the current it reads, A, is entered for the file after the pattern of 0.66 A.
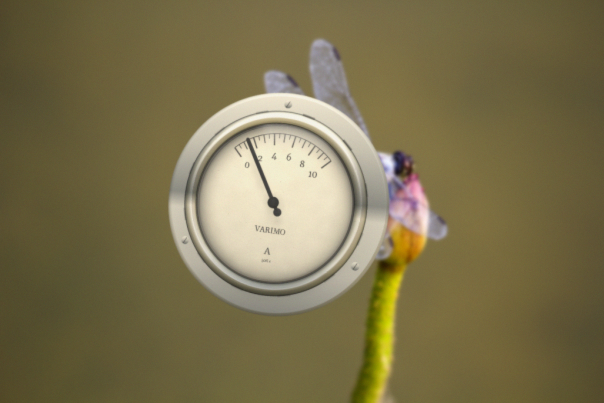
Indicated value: 1.5 A
